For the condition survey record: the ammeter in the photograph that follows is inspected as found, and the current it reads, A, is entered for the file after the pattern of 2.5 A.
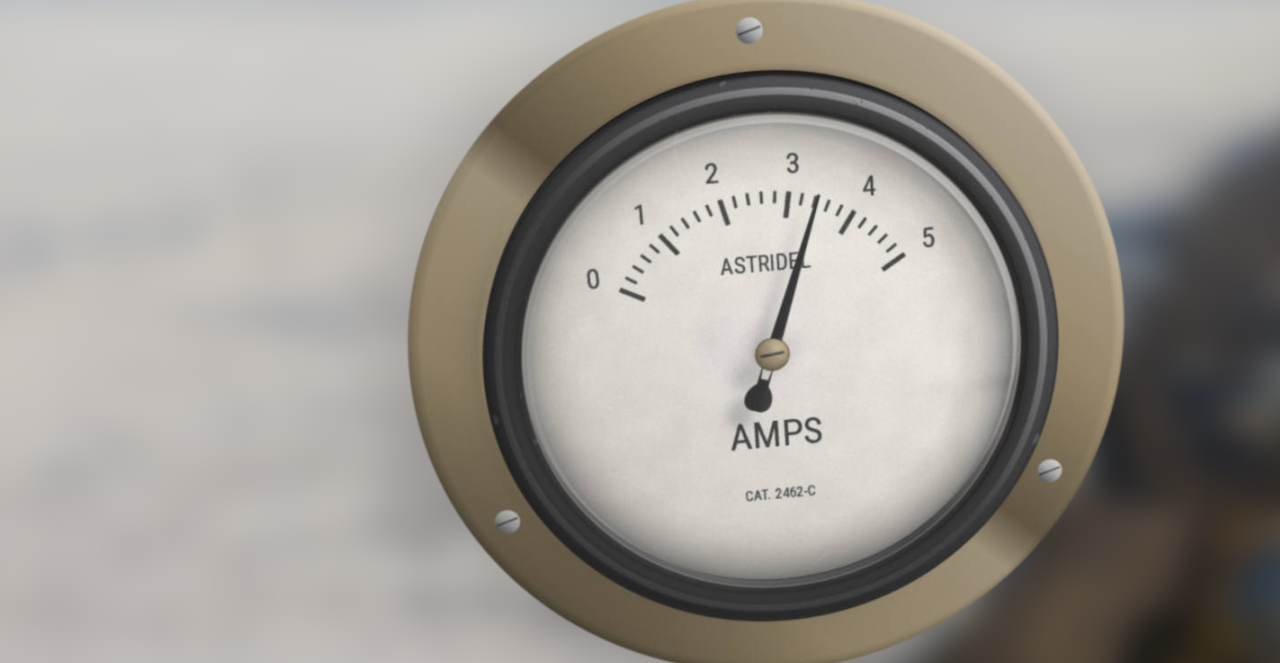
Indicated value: 3.4 A
